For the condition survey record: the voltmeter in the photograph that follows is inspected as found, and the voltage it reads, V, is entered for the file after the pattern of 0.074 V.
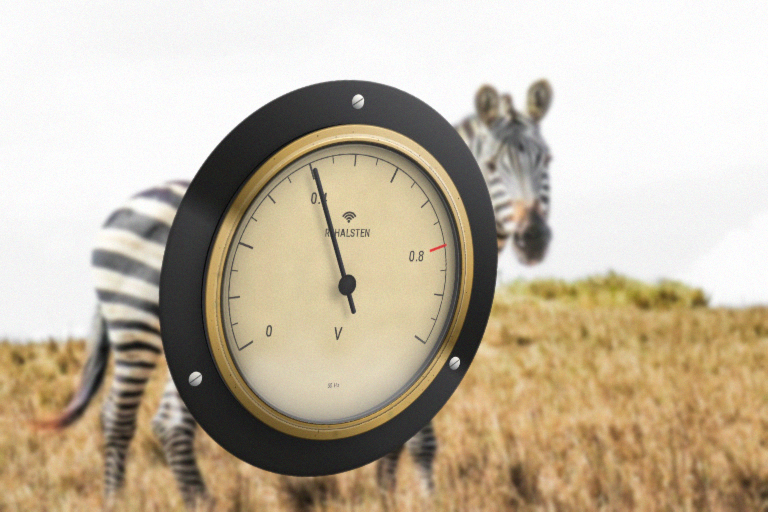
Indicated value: 0.4 V
